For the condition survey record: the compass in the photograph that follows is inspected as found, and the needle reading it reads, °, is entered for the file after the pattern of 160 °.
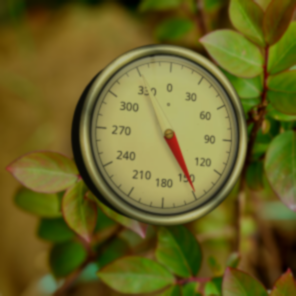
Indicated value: 150 °
